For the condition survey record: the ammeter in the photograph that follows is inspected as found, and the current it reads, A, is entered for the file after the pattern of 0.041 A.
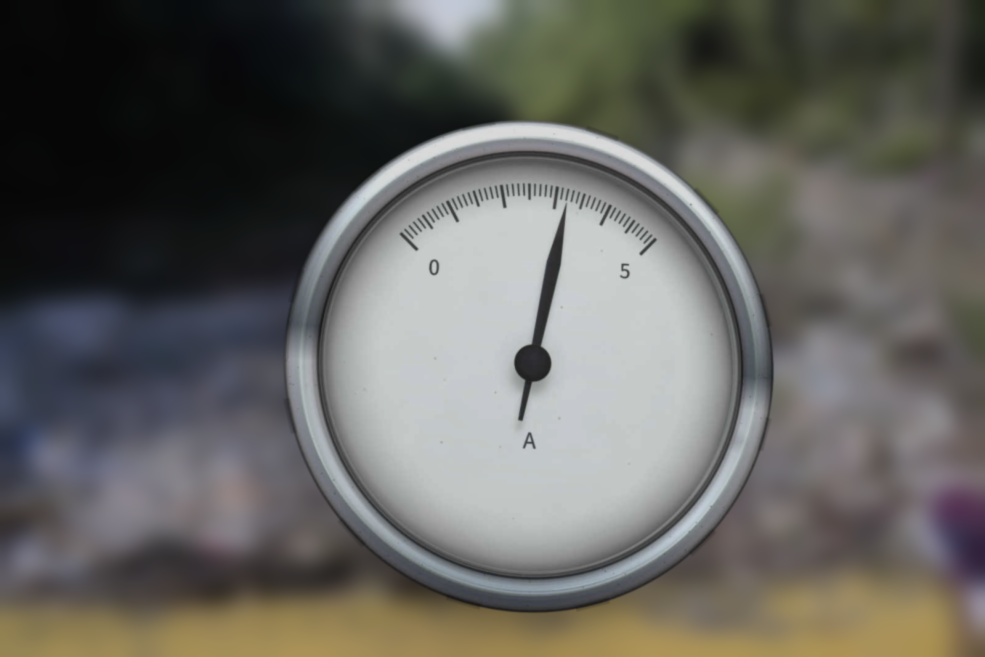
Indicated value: 3.2 A
